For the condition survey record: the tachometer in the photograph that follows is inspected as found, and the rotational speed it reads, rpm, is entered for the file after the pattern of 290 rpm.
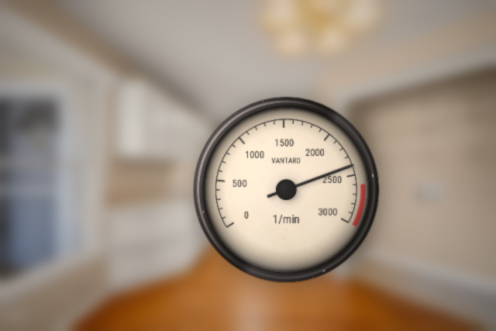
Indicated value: 2400 rpm
